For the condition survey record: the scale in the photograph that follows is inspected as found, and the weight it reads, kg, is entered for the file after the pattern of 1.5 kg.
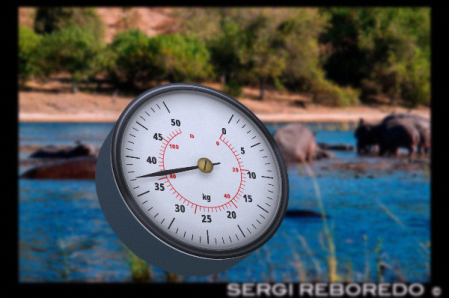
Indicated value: 37 kg
